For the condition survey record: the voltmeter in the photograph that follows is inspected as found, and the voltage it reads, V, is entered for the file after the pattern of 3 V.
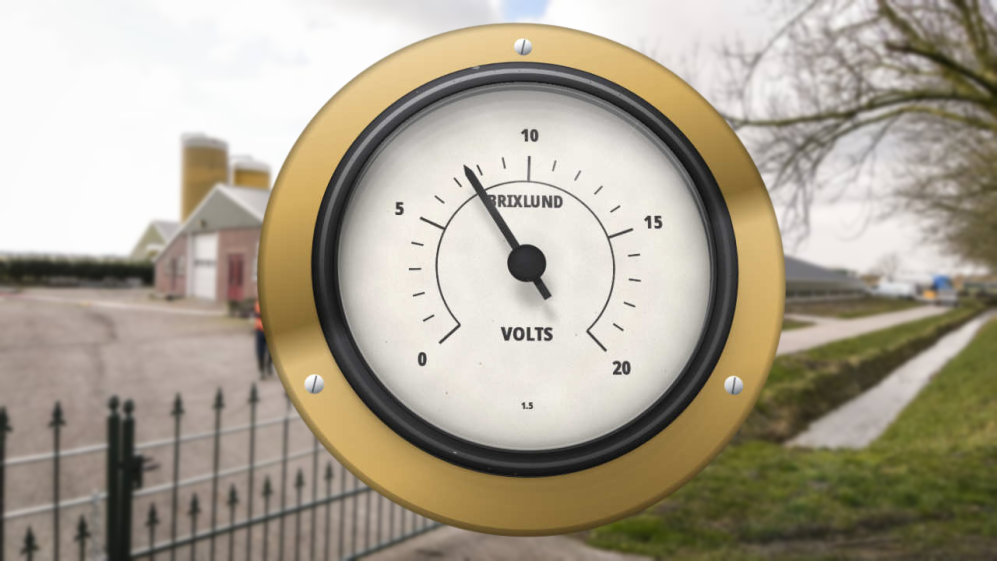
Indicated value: 7.5 V
